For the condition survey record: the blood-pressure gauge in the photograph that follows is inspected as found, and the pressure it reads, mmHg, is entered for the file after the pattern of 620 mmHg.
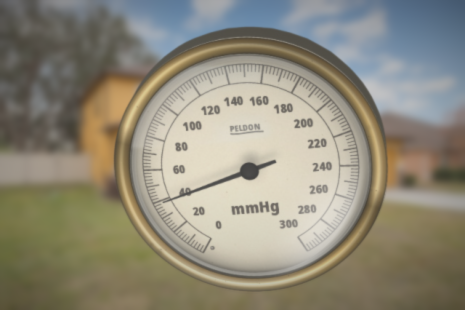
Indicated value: 40 mmHg
